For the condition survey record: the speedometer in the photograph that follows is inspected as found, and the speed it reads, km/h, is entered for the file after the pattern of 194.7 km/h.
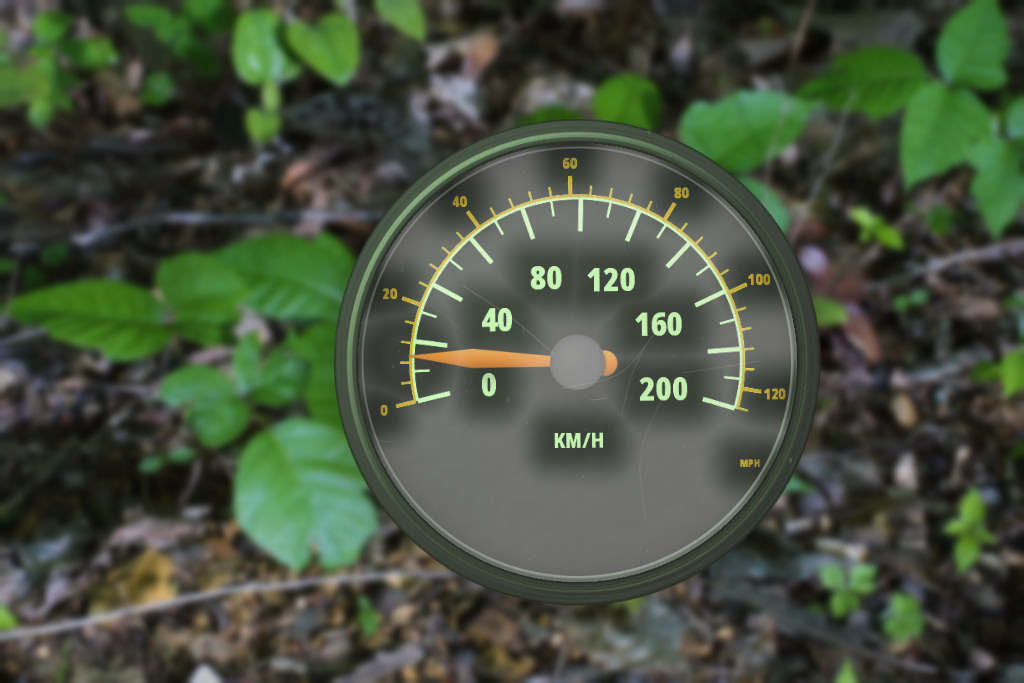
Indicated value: 15 km/h
